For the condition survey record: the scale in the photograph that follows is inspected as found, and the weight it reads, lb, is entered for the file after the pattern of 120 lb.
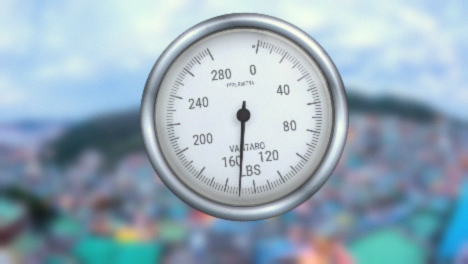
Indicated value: 150 lb
